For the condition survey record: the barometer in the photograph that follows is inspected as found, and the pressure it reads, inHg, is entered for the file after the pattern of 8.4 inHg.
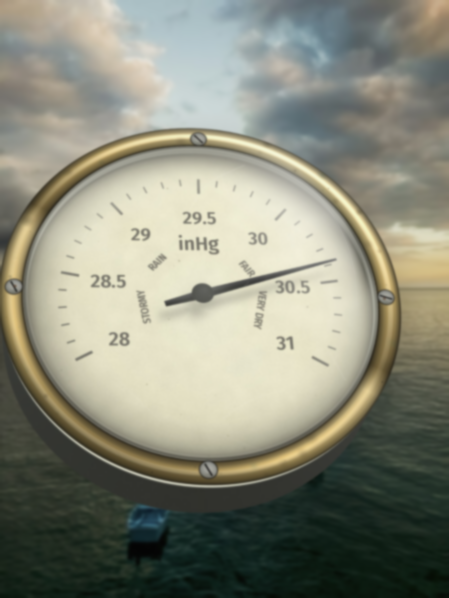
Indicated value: 30.4 inHg
